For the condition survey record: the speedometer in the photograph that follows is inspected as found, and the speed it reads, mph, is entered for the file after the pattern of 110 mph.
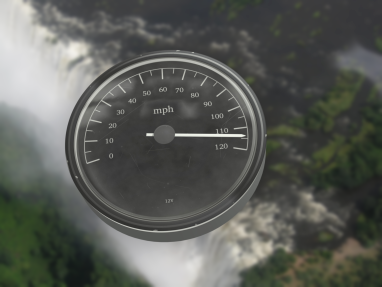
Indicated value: 115 mph
